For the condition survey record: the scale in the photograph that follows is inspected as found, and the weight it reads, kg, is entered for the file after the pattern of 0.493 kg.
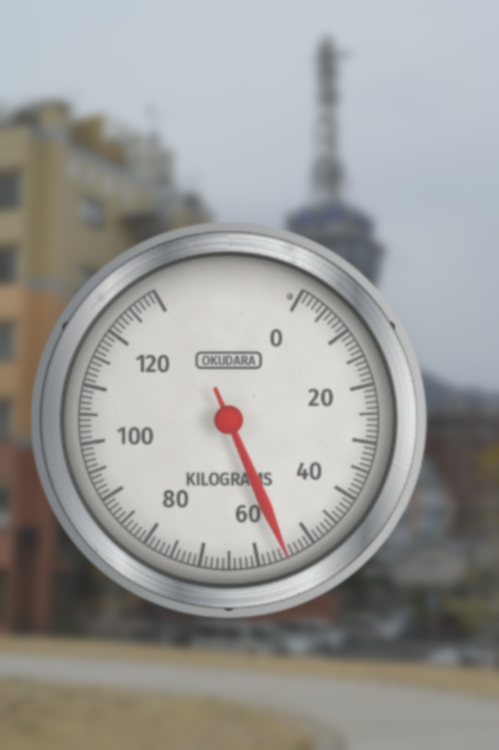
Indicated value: 55 kg
